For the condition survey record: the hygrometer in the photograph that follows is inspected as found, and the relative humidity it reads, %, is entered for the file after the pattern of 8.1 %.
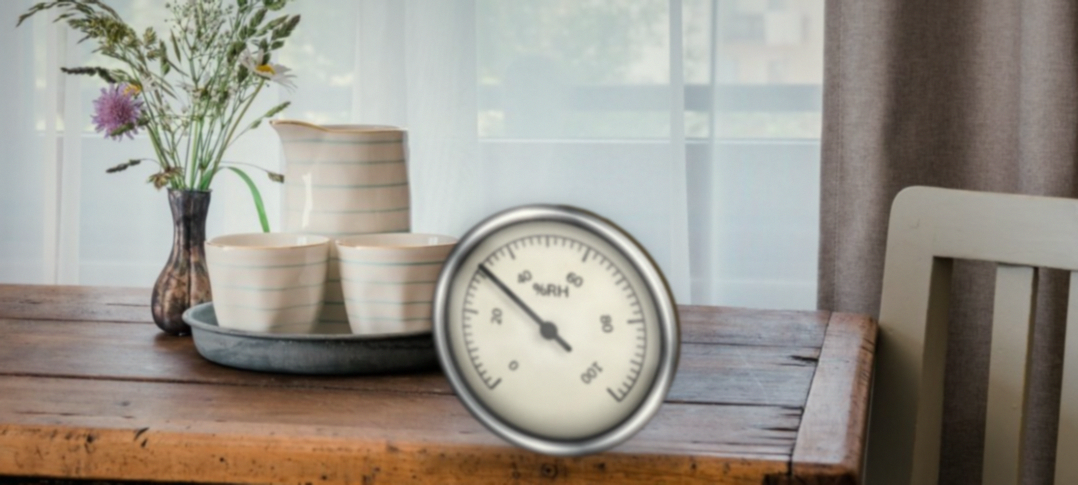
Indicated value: 32 %
